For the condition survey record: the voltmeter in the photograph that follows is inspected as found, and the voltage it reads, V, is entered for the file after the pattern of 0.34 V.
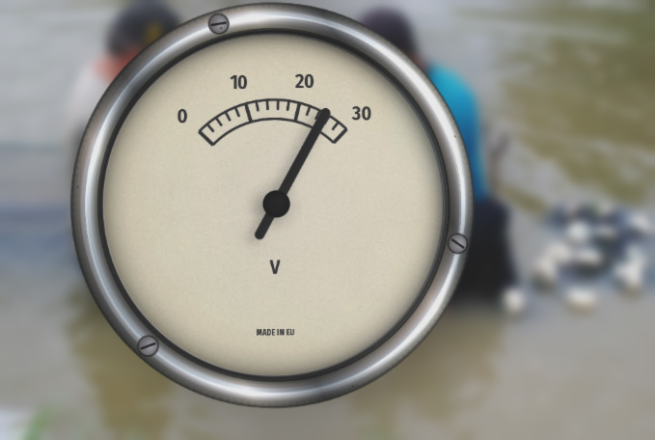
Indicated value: 25 V
